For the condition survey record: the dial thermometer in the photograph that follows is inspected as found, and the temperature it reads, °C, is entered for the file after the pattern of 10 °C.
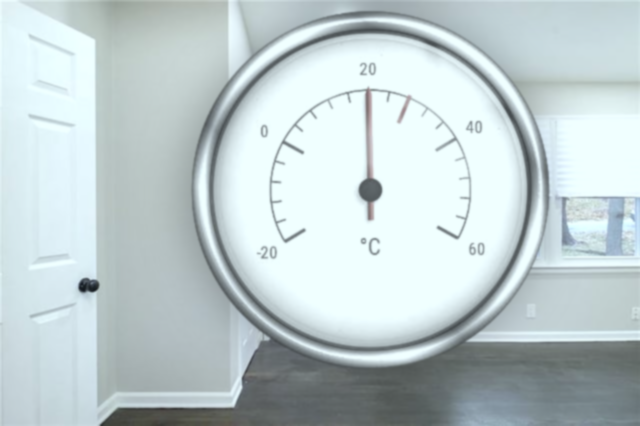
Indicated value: 20 °C
